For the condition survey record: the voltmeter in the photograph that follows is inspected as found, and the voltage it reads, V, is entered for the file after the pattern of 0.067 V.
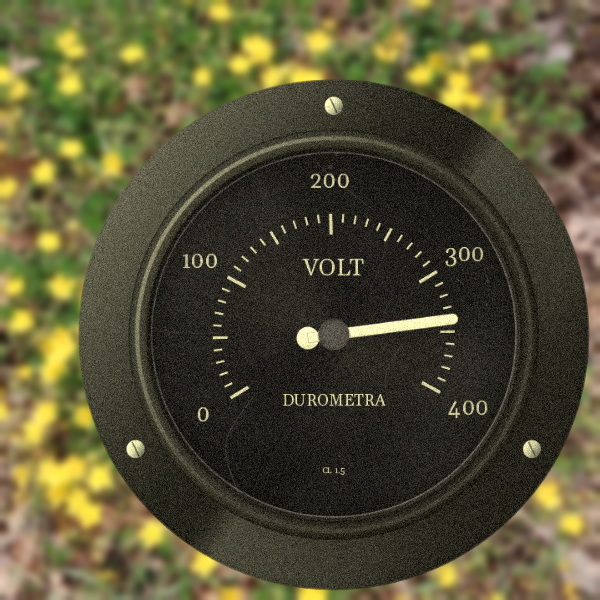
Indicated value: 340 V
